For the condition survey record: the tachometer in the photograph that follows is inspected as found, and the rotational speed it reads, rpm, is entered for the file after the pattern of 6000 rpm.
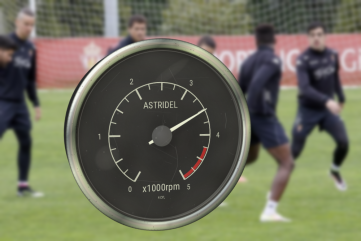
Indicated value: 3500 rpm
